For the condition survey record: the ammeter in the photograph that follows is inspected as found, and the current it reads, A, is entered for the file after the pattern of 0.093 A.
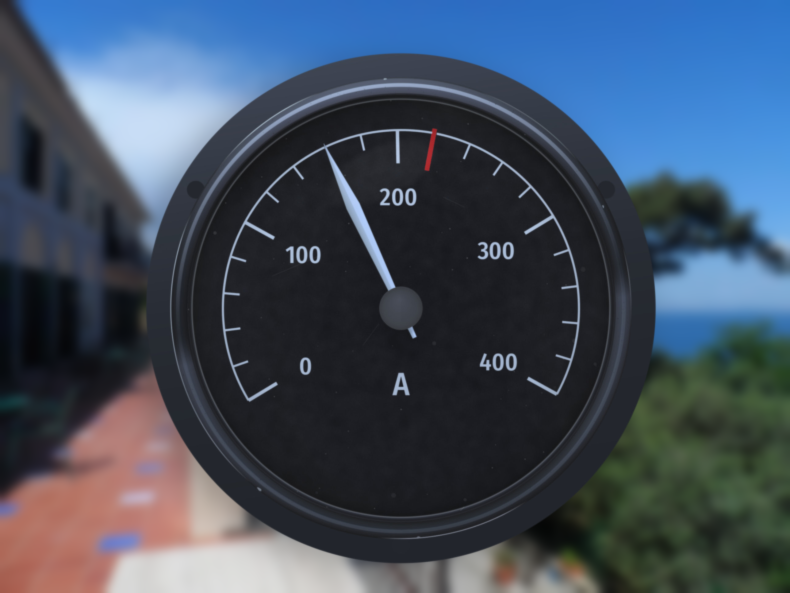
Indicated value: 160 A
